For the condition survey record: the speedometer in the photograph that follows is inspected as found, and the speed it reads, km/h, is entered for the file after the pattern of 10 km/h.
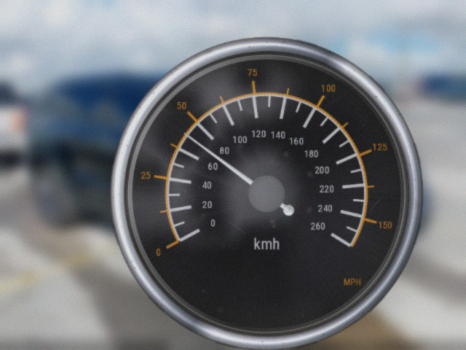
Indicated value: 70 km/h
